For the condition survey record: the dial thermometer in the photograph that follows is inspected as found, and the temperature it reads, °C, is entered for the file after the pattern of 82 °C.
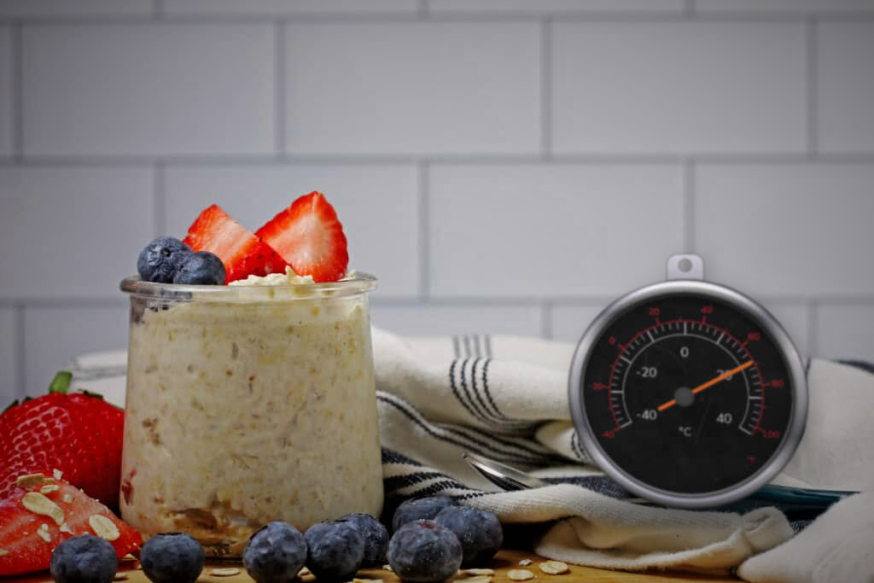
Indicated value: 20 °C
